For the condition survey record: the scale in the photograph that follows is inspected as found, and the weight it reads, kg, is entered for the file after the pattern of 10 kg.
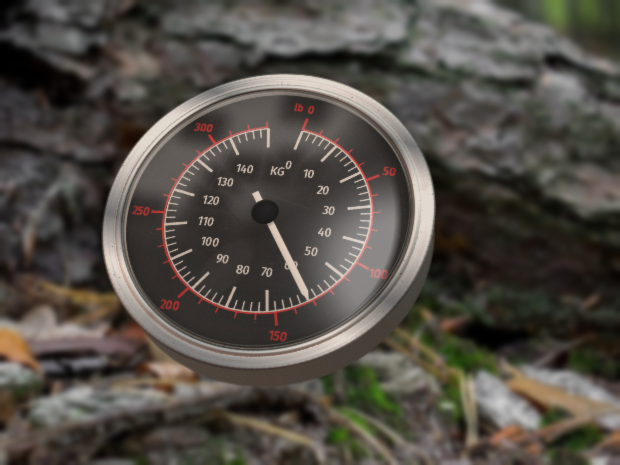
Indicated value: 60 kg
